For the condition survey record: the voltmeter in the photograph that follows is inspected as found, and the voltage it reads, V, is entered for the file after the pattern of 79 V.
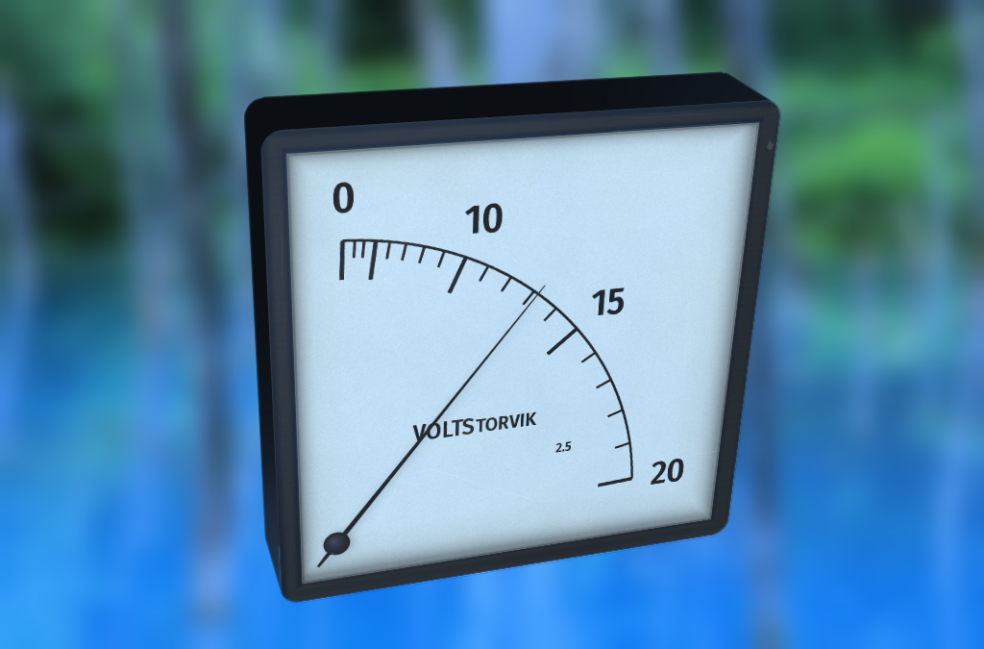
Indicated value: 13 V
